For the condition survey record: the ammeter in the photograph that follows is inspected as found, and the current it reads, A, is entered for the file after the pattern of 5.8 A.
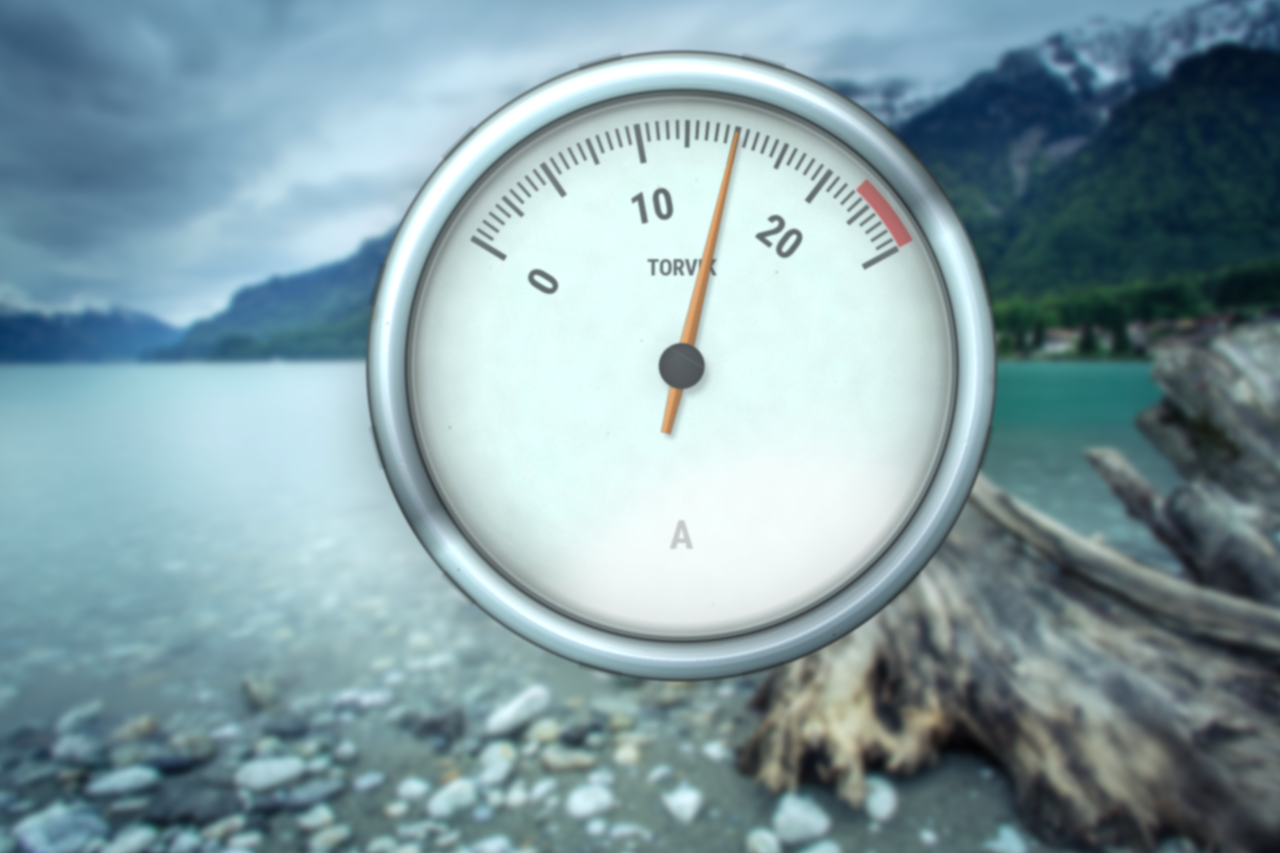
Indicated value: 15 A
